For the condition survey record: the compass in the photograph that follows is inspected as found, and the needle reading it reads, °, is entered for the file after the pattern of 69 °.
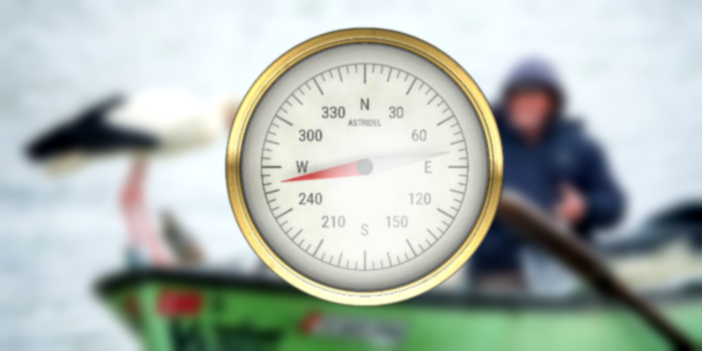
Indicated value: 260 °
